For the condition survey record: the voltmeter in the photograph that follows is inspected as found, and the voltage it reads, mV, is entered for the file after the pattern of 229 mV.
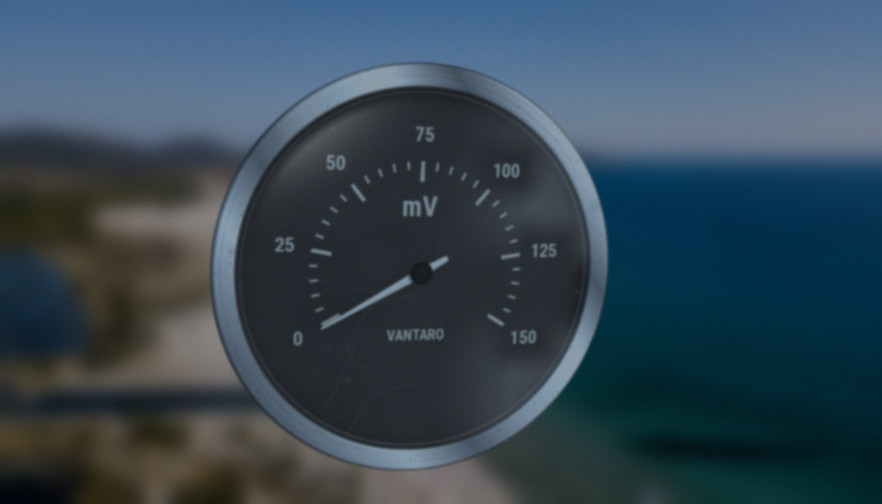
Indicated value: 0 mV
